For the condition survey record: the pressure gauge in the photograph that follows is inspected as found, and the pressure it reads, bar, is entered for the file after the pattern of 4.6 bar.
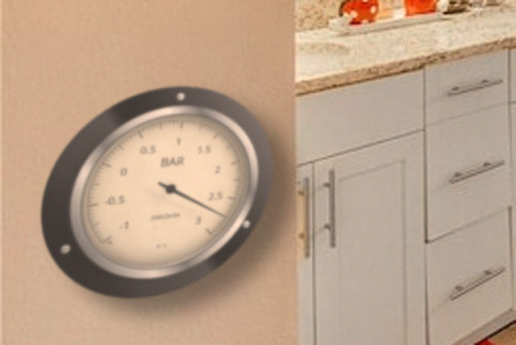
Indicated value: 2.75 bar
